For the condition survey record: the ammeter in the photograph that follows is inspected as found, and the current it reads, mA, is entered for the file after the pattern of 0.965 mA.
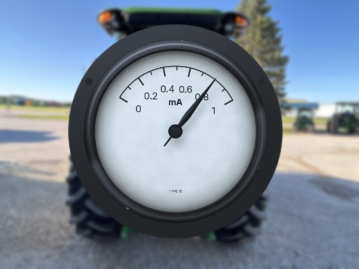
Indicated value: 0.8 mA
